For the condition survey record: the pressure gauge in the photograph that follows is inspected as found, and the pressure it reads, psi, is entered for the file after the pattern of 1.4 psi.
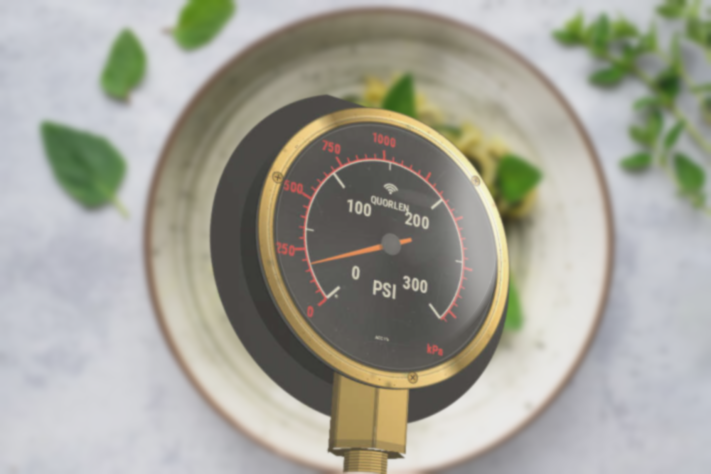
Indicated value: 25 psi
